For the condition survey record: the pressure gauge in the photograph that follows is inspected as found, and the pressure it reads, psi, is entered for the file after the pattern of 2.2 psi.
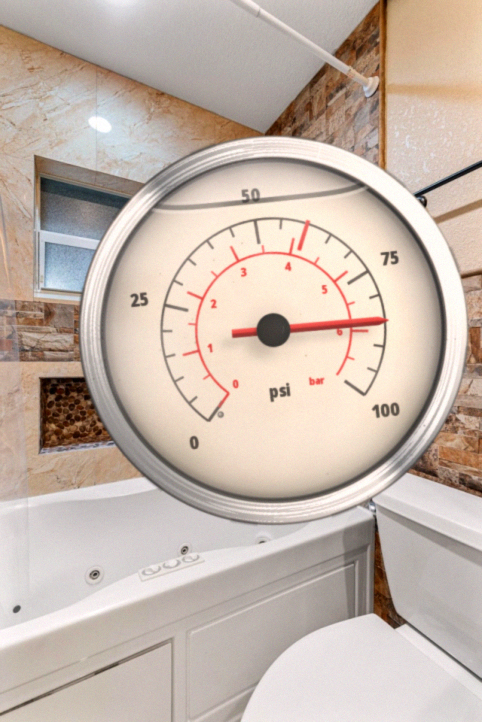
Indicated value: 85 psi
